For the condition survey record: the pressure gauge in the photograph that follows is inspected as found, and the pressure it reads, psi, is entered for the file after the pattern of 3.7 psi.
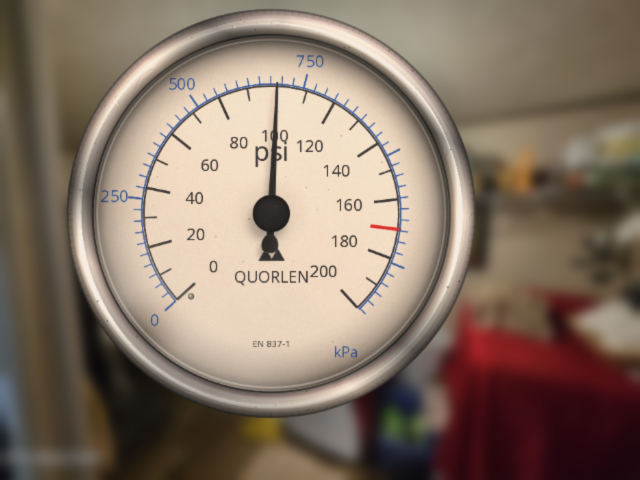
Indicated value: 100 psi
